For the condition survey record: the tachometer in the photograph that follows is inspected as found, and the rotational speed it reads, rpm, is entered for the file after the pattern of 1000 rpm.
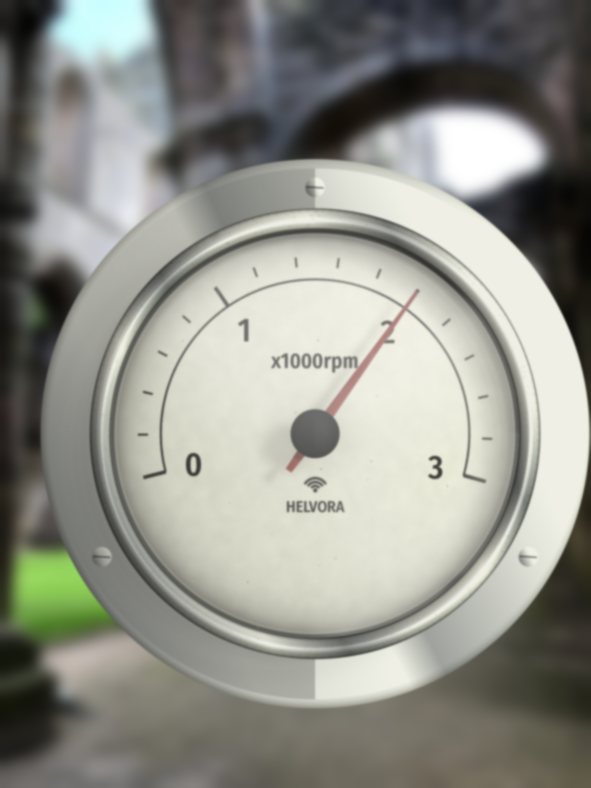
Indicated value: 2000 rpm
